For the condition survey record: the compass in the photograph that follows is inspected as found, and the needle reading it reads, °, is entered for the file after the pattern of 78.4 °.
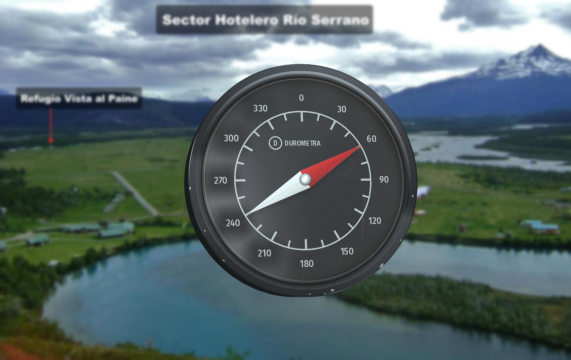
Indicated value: 60 °
